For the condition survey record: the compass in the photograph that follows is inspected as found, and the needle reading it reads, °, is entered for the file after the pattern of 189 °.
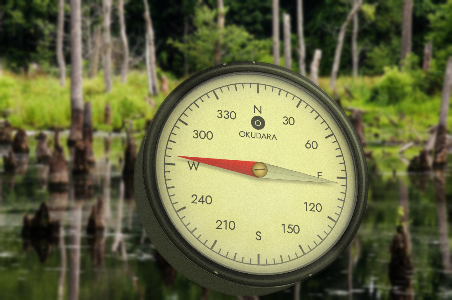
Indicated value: 275 °
